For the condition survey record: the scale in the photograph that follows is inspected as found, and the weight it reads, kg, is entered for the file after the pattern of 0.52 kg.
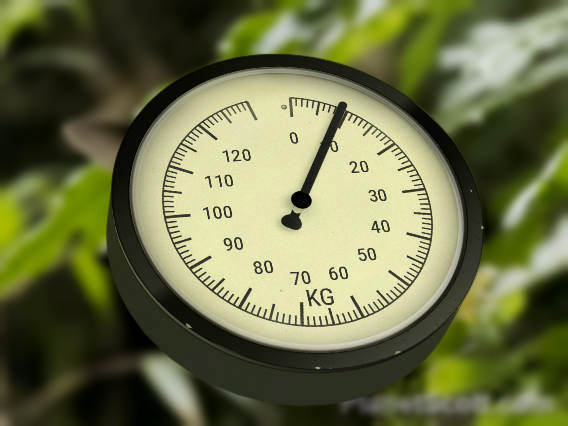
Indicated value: 9 kg
